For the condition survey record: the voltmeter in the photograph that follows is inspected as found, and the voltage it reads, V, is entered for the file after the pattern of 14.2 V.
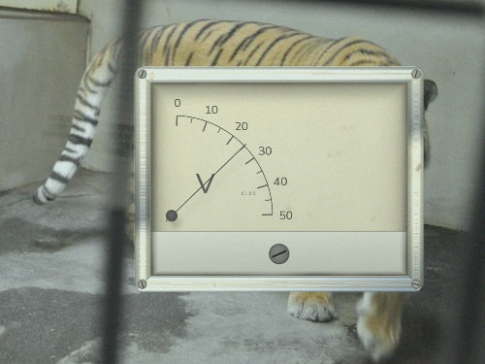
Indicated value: 25 V
